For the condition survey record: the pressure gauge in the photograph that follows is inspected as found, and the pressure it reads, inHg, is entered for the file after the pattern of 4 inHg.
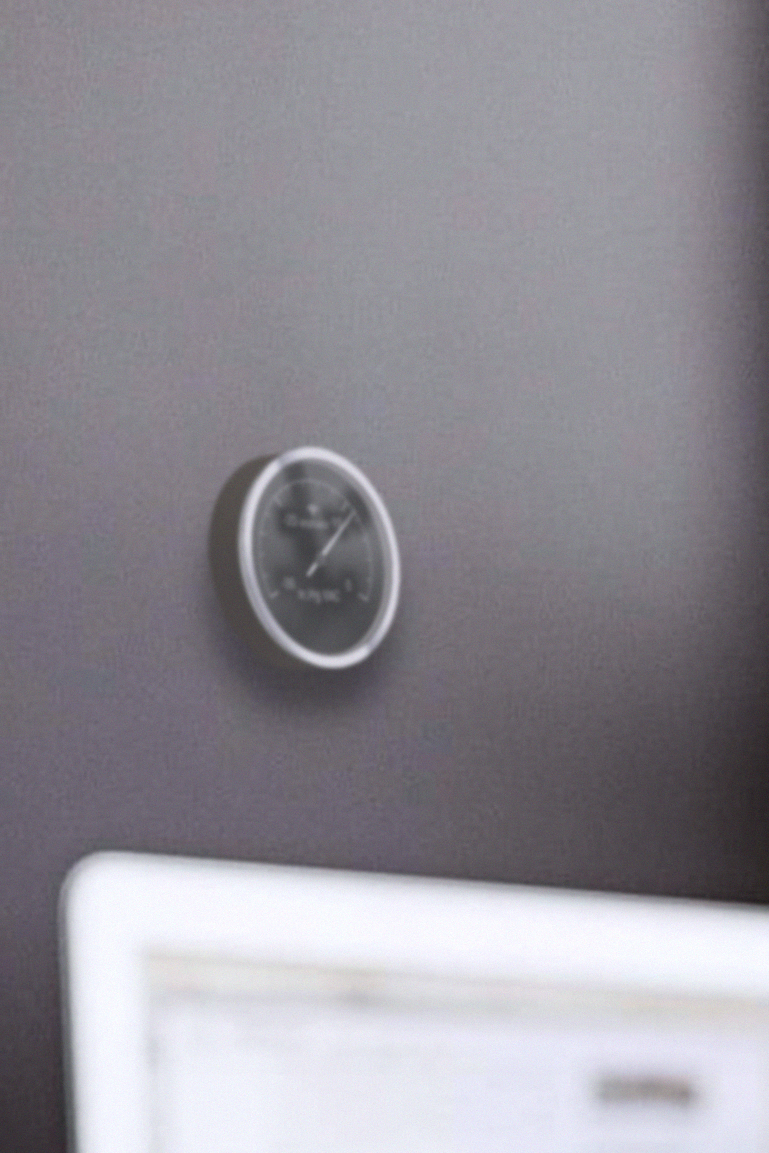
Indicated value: -9 inHg
